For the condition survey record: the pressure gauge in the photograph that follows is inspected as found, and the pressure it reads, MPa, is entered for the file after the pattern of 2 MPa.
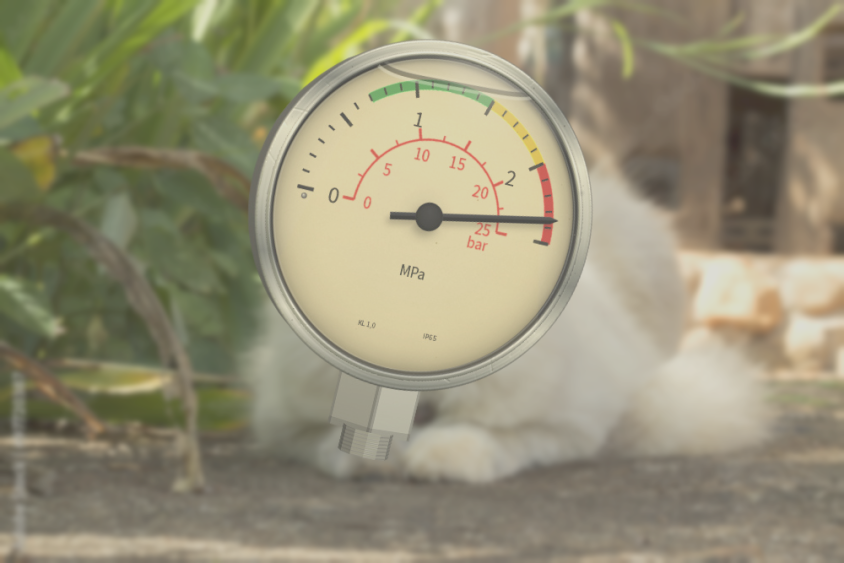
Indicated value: 2.35 MPa
